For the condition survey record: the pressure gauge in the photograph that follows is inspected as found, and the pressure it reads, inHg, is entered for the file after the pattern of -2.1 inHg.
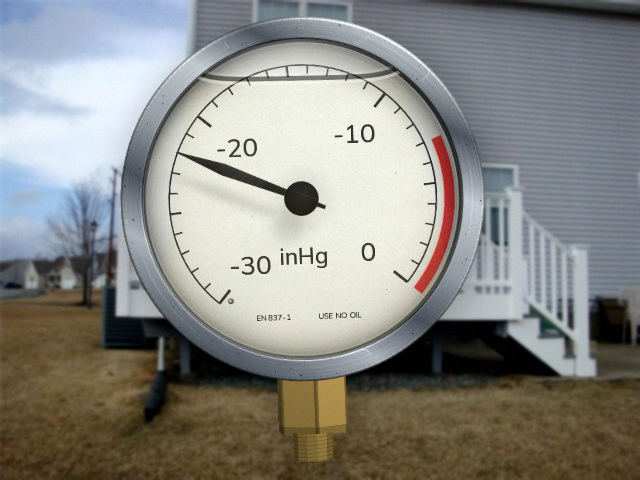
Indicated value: -22 inHg
